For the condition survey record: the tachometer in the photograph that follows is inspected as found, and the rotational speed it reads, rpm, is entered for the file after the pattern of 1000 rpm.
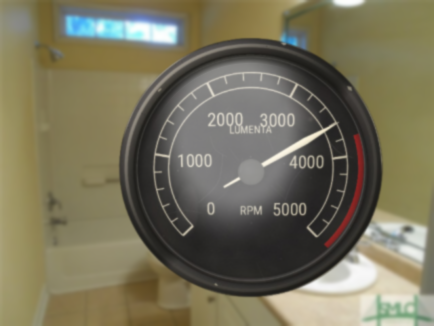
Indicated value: 3600 rpm
